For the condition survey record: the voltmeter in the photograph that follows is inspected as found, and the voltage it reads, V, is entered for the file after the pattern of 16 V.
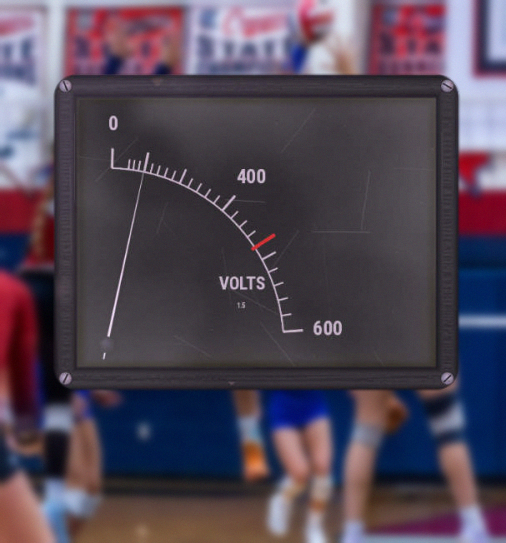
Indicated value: 200 V
